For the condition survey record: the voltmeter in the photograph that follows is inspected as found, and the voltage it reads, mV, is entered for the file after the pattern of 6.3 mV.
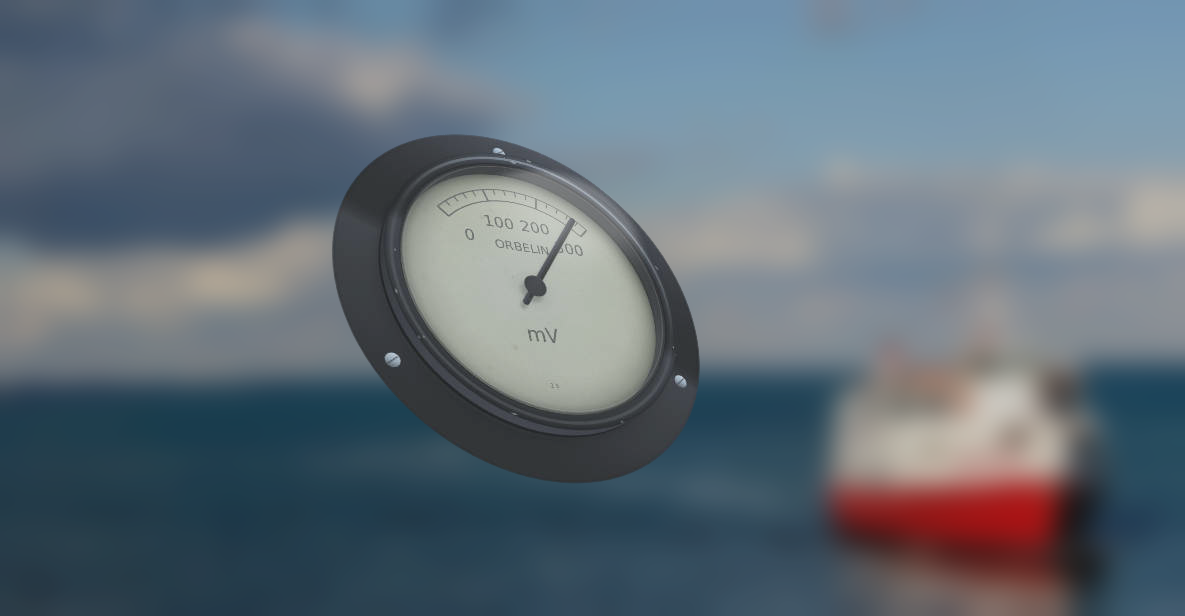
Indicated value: 270 mV
